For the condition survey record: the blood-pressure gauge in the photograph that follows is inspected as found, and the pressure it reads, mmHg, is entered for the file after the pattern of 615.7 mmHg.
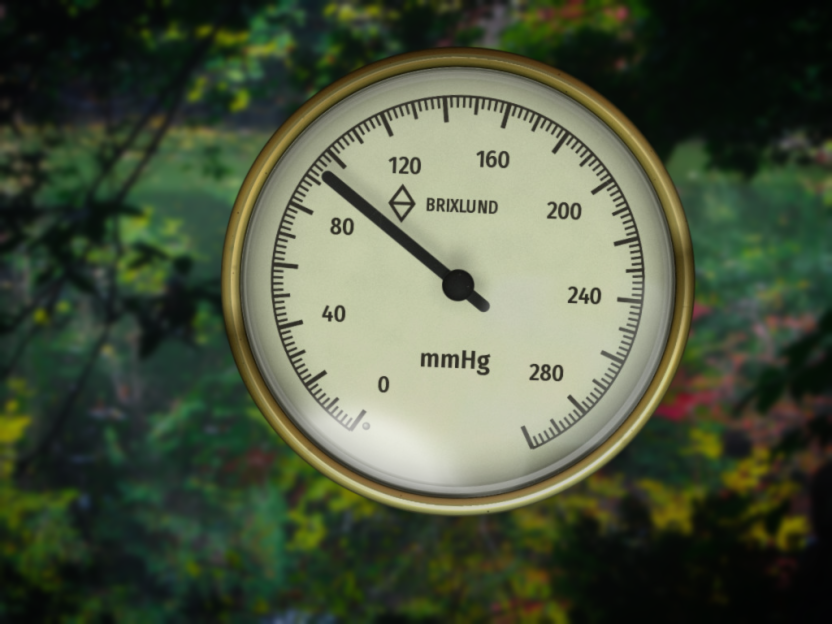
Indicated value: 94 mmHg
